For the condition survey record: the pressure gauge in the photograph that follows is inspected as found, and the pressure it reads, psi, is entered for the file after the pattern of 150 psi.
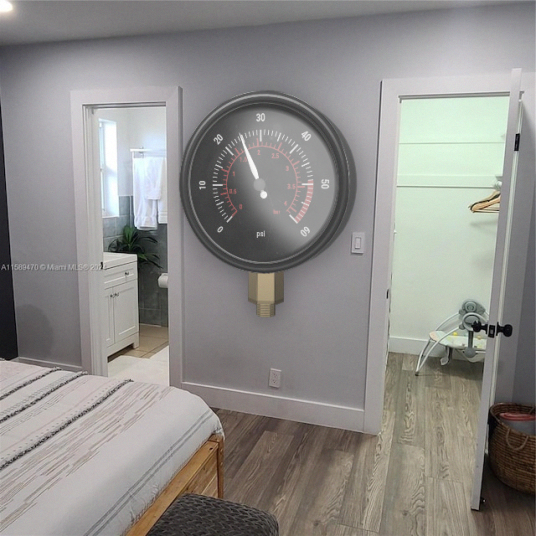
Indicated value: 25 psi
